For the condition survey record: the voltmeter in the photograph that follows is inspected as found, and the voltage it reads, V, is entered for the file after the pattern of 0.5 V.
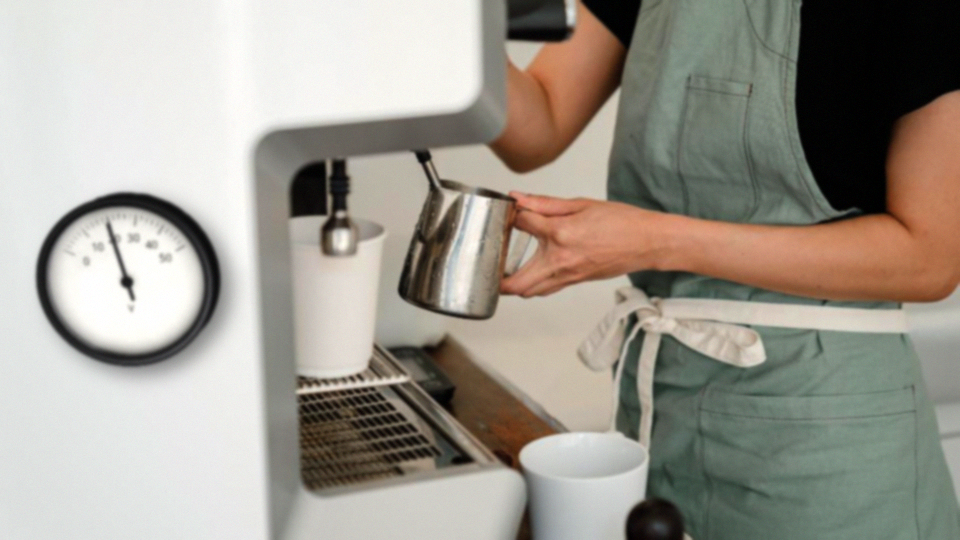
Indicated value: 20 V
